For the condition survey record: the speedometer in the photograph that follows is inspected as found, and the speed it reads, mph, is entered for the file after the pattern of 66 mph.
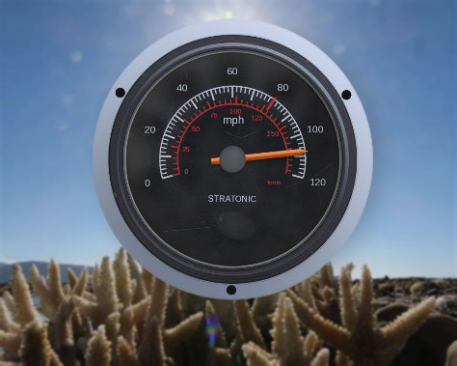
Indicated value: 108 mph
